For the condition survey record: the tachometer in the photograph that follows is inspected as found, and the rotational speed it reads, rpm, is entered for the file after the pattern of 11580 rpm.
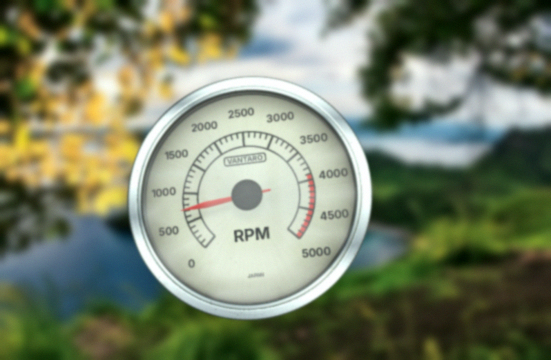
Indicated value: 700 rpm
